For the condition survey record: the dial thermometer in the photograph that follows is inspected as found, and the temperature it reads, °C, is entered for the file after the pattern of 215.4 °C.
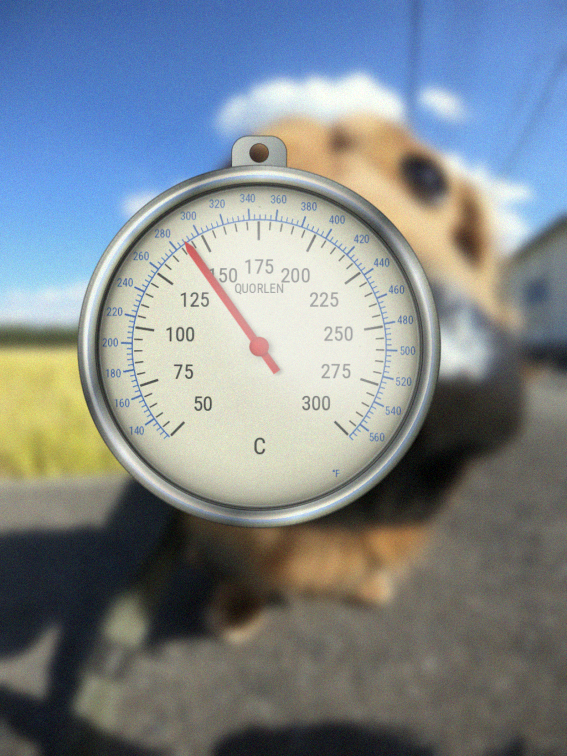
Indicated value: 142.5 °C
